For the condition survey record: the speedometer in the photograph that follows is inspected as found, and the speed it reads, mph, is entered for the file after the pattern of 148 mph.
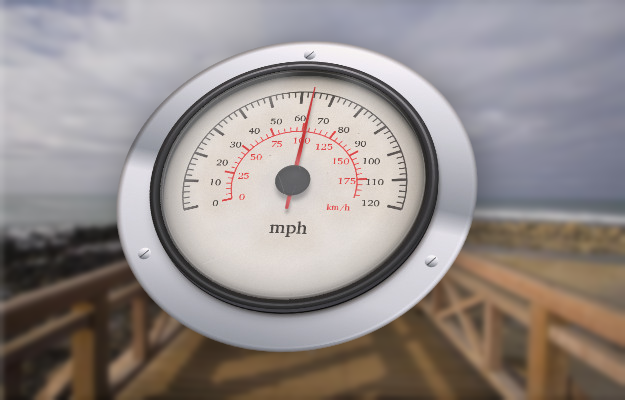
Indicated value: 64 mph
